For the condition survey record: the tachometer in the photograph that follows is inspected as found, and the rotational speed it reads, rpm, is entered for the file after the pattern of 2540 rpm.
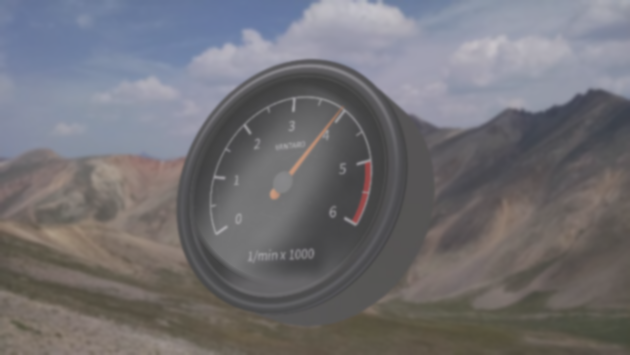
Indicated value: 4000 rpm
